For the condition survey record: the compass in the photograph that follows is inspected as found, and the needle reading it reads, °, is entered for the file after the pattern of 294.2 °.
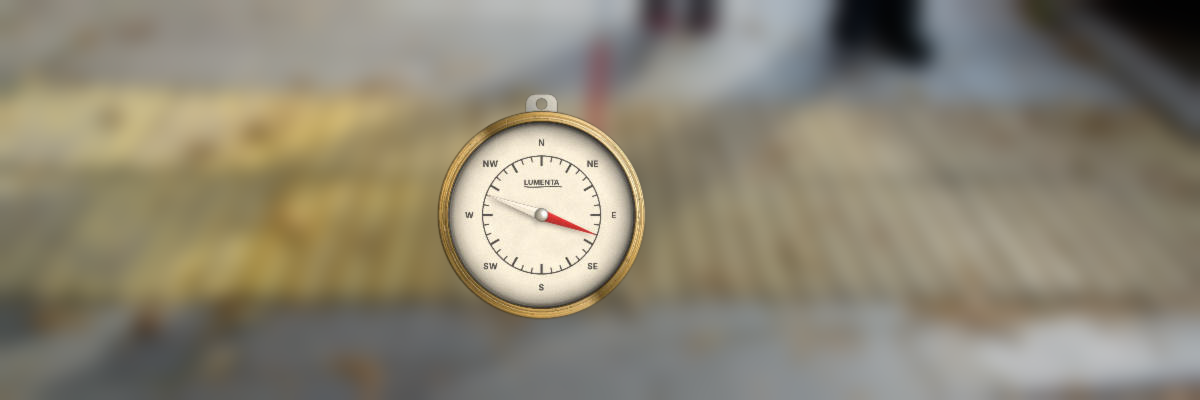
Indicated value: 110 °
